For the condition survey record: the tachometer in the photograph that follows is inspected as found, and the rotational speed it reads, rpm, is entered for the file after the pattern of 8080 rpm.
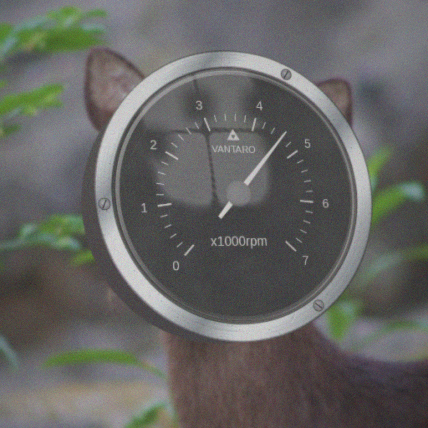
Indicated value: 4600 rpm
